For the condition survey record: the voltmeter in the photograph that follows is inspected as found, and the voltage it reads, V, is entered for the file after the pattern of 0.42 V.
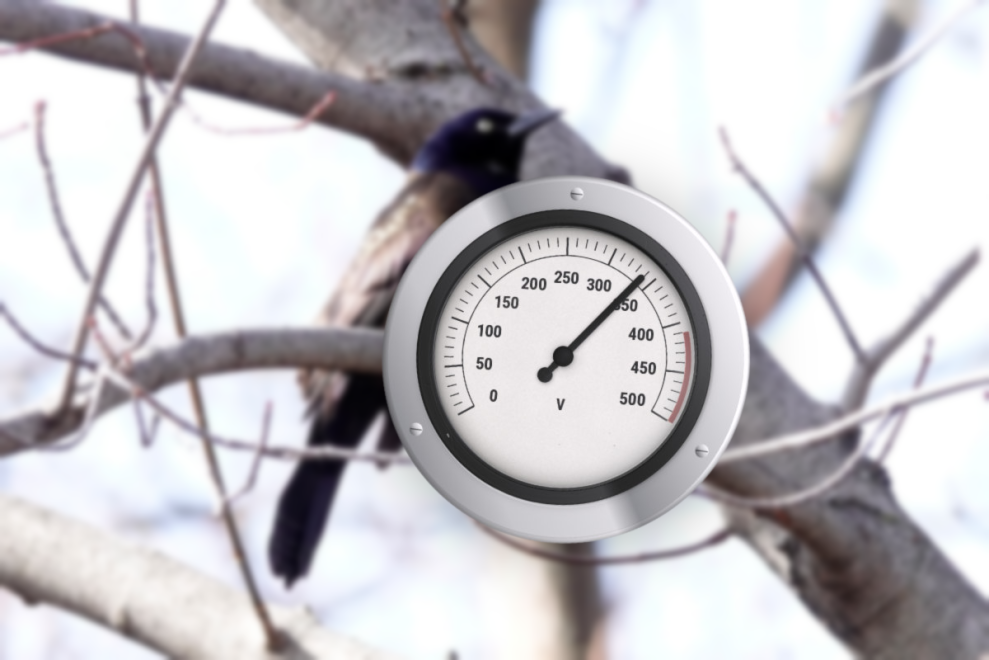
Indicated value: 340 V
